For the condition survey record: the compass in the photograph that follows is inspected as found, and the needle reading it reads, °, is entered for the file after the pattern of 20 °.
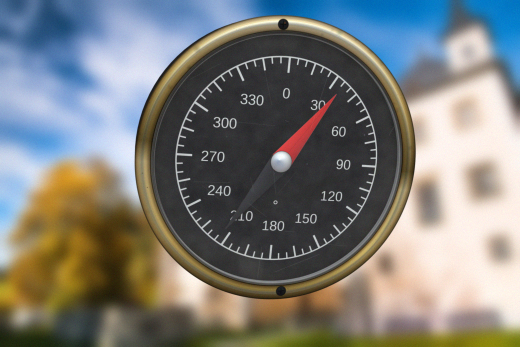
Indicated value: 35 °
